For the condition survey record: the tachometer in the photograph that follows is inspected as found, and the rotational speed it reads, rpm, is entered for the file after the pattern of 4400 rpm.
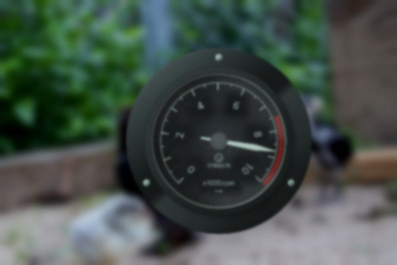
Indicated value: 8750 rpm
